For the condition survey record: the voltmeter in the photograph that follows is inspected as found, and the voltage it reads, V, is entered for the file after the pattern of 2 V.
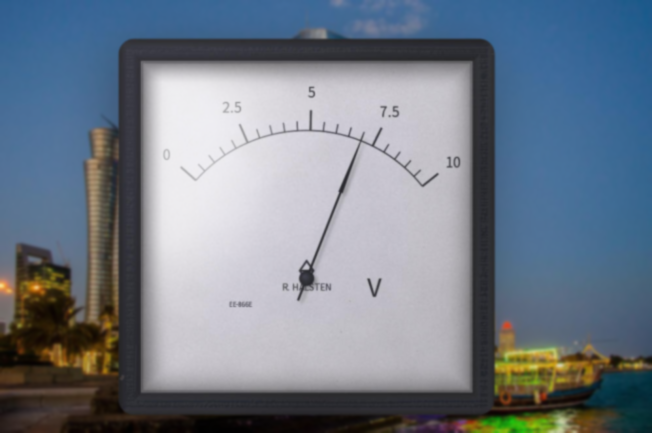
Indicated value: 7 V
